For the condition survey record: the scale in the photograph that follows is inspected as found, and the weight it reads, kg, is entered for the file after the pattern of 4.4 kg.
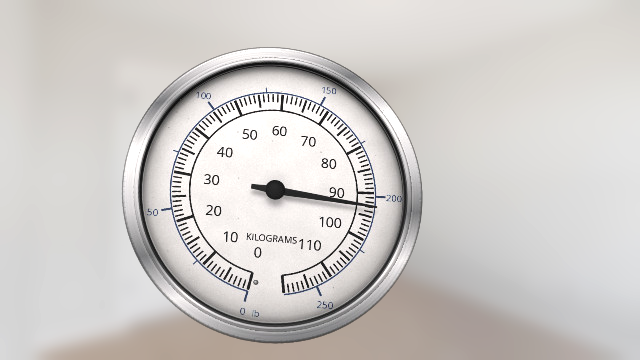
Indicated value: 93 kg
